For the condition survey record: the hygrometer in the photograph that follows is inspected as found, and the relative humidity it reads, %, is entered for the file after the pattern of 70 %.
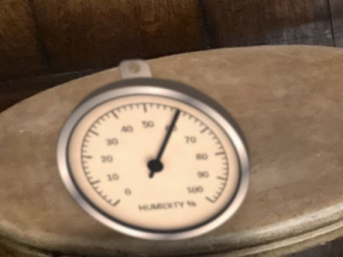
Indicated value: 60 %
